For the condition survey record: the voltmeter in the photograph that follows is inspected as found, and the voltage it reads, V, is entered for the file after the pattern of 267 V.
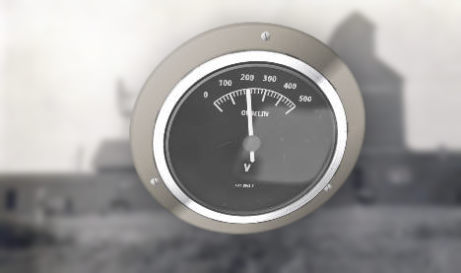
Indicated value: 200 V
